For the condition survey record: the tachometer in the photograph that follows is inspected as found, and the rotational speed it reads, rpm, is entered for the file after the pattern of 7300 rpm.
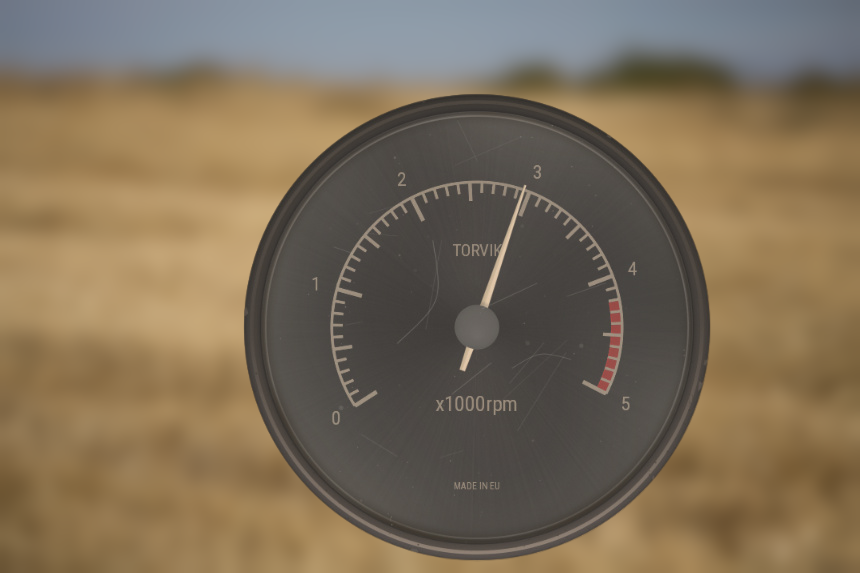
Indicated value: 2950 rpm
